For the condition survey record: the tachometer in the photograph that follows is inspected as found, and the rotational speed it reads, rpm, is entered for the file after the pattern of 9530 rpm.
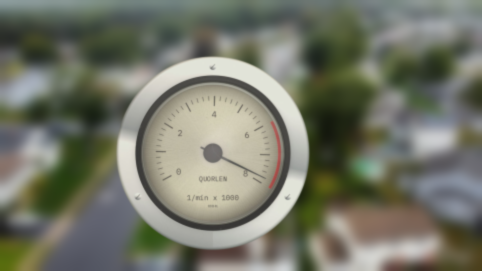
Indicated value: 7800 rpm
